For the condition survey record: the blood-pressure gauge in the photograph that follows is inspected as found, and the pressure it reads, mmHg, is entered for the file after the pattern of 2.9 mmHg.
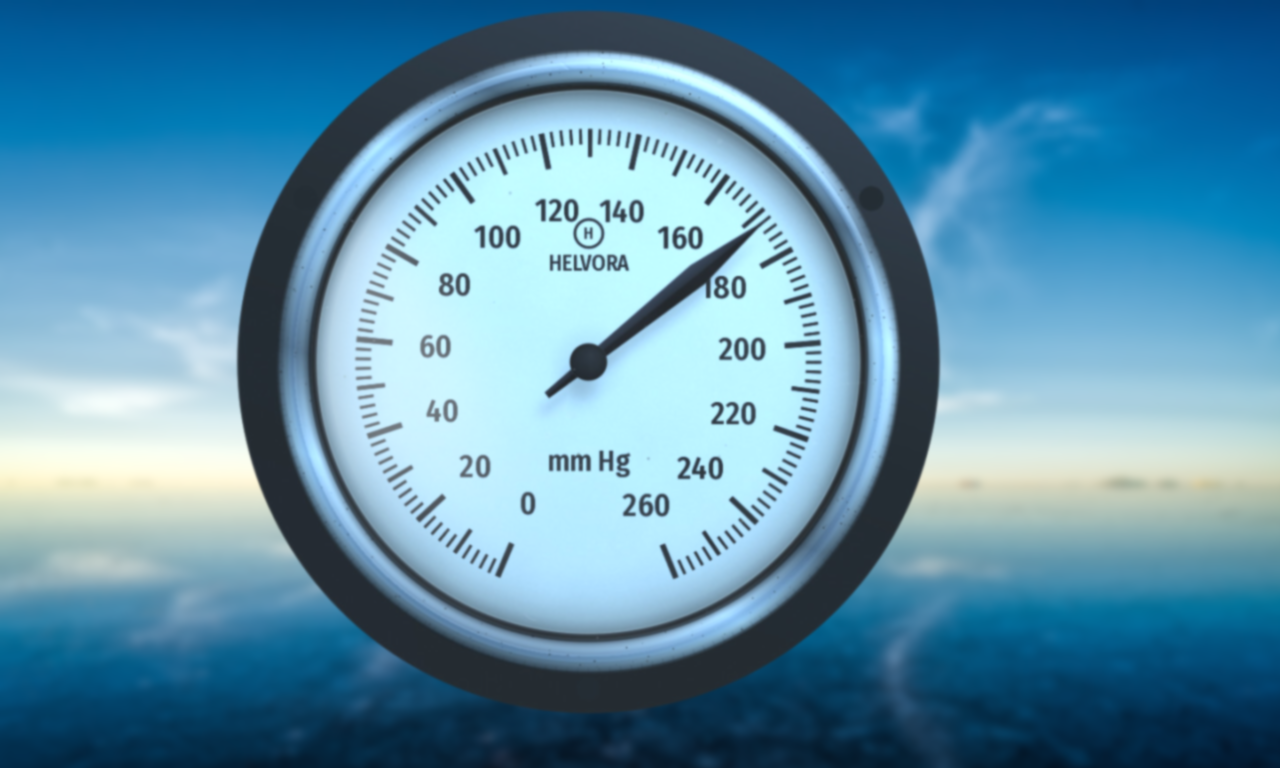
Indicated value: 172 mmHg
